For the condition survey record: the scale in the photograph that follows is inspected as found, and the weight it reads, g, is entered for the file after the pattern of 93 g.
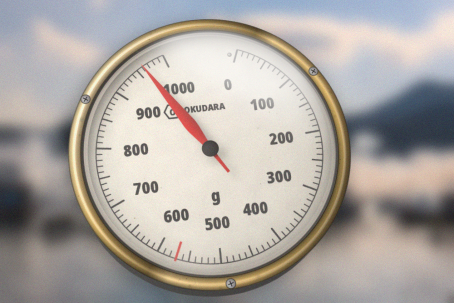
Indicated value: 960 g
